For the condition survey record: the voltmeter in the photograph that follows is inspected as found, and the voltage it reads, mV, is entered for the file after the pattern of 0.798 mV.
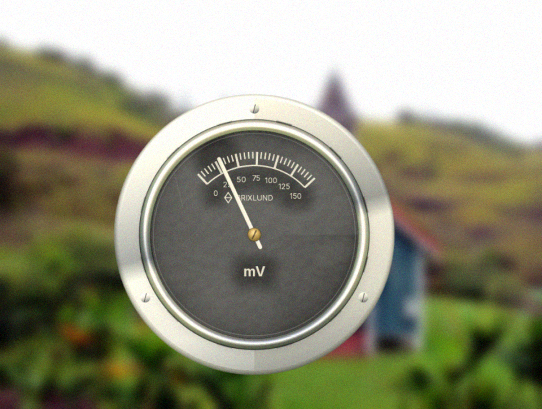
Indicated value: 30 mV
